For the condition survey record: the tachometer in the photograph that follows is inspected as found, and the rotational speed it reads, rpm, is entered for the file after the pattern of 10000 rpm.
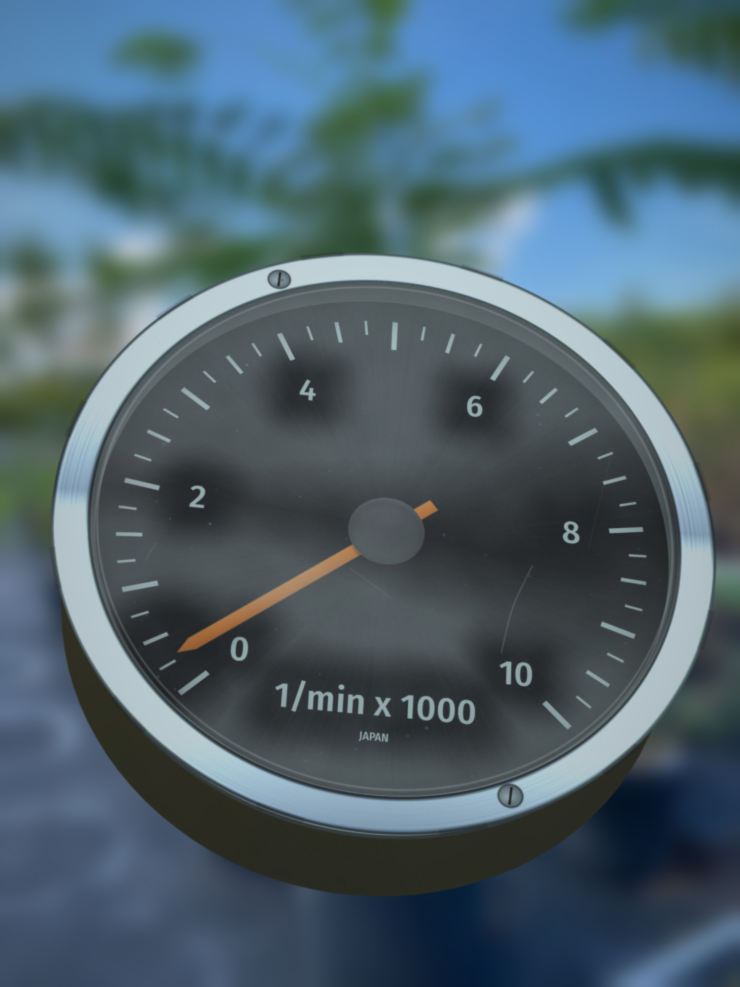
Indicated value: 250 rpm
